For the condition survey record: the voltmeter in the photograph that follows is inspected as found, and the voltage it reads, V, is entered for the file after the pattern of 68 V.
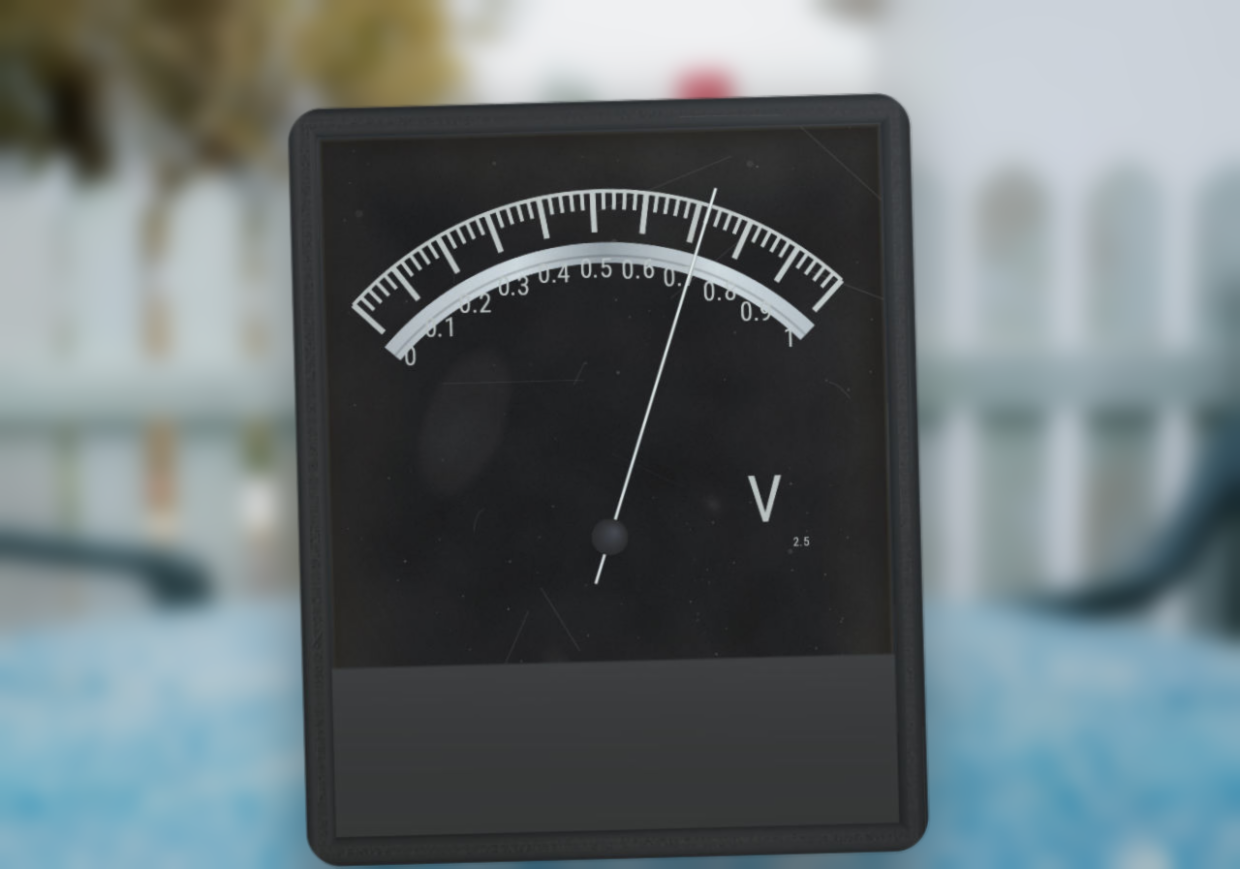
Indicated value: 0.72 V
